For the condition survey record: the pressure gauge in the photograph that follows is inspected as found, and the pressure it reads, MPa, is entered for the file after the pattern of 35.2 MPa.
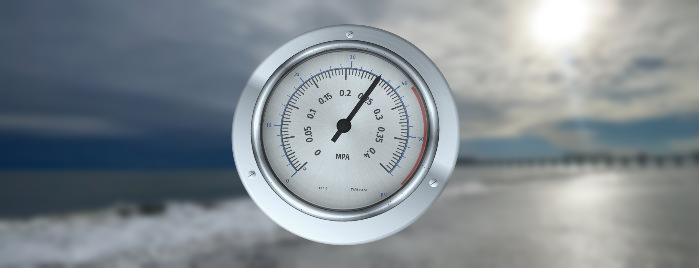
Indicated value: 0.25 MPa
